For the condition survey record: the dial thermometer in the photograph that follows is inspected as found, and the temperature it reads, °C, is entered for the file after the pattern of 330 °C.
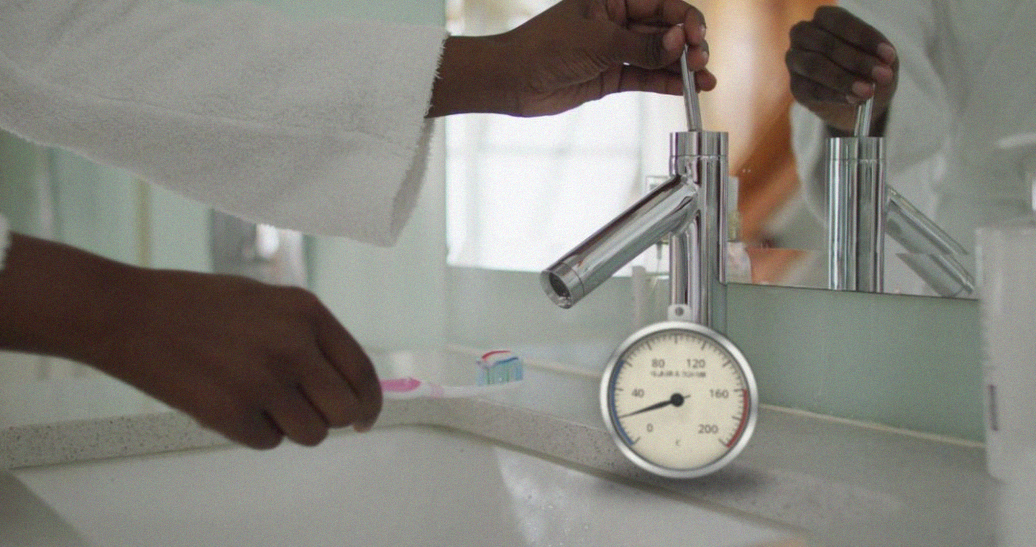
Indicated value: 20 °C
